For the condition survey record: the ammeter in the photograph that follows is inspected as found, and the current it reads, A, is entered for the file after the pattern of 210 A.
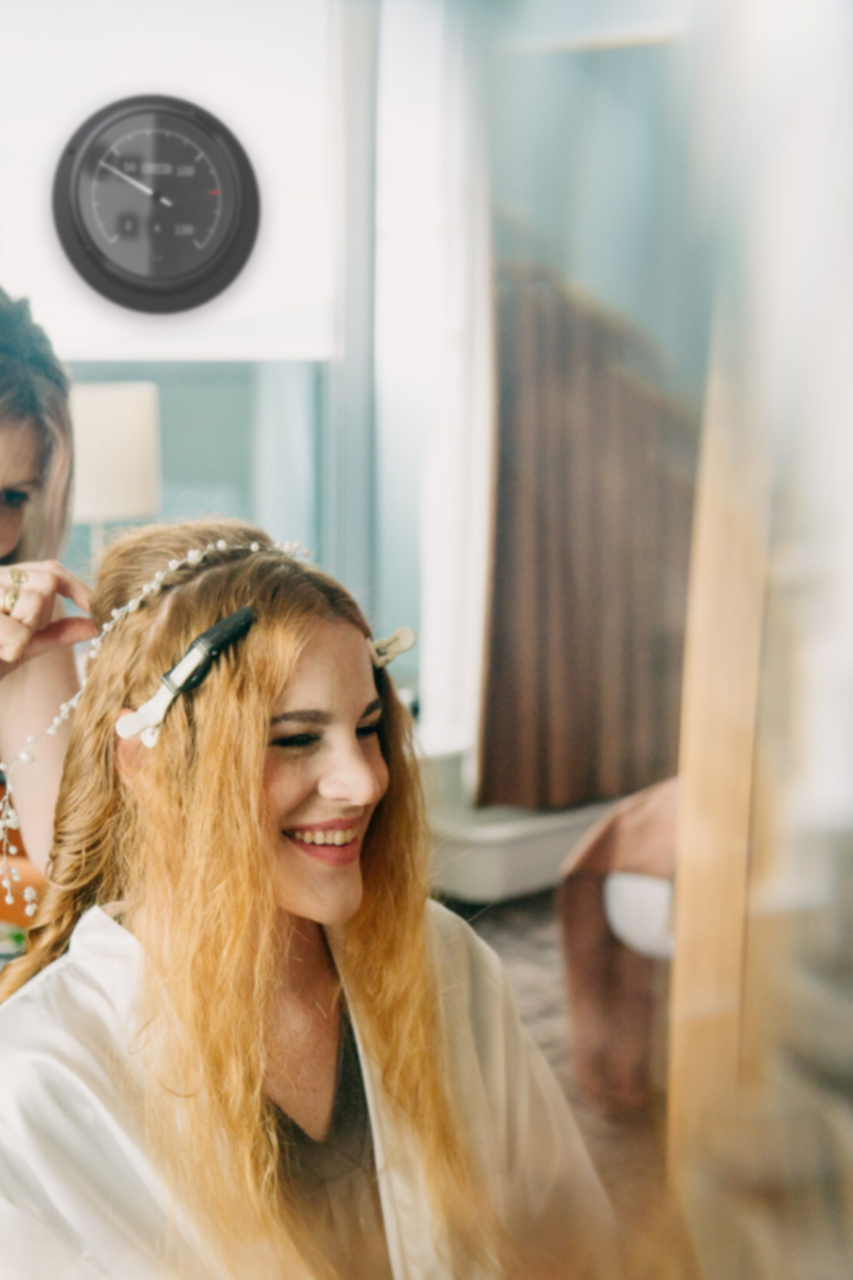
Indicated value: 40 A
